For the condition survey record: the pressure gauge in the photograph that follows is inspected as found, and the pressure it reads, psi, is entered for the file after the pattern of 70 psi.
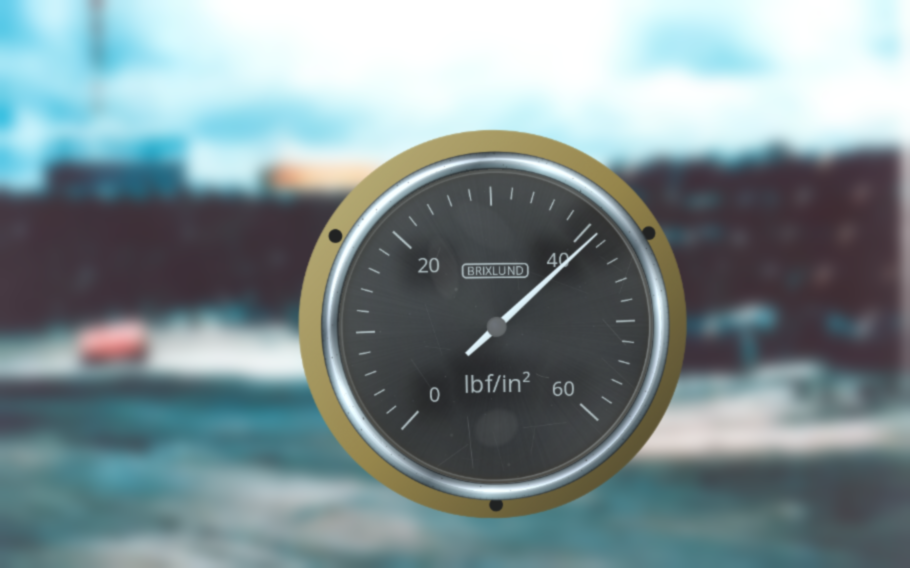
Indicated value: 41 psi
